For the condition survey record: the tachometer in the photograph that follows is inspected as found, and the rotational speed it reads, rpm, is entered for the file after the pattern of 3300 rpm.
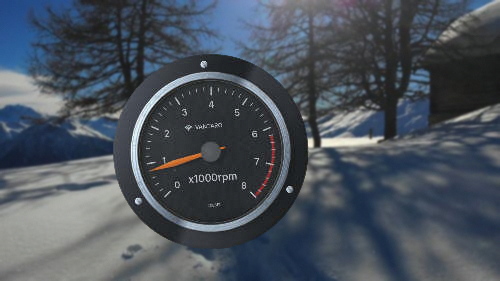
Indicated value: 800 rpm
